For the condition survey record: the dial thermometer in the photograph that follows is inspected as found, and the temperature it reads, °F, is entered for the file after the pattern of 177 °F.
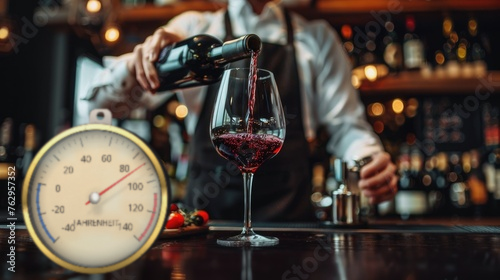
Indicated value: 88 °F
